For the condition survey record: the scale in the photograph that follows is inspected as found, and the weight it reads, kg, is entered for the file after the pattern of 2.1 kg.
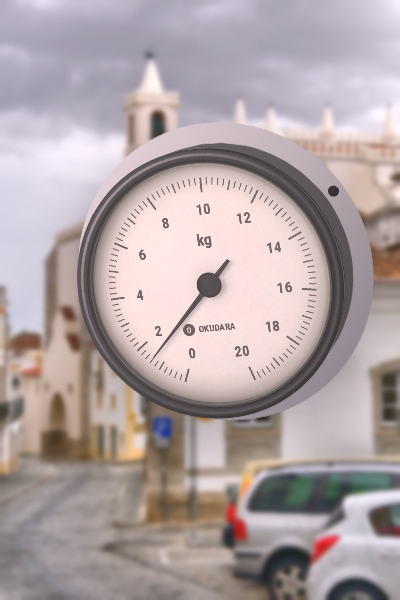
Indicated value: 1.4 kg
